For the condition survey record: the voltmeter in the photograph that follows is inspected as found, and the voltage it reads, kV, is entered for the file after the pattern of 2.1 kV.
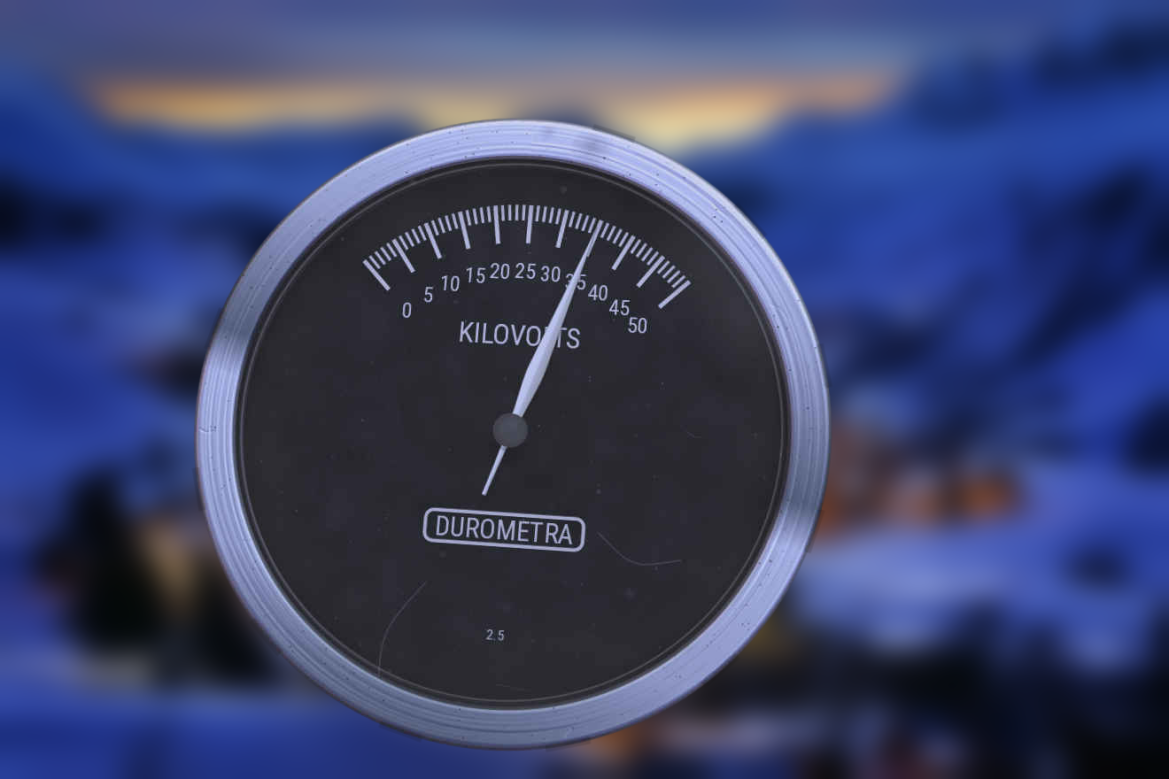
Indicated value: 35 kV
